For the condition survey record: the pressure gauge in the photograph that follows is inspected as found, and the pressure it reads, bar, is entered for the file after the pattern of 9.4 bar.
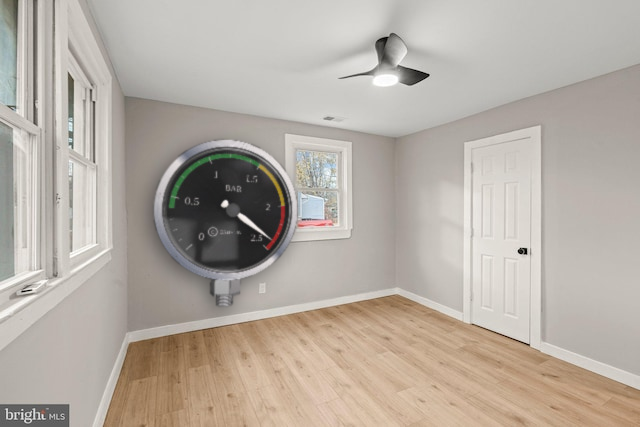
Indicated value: 2.4 bar
